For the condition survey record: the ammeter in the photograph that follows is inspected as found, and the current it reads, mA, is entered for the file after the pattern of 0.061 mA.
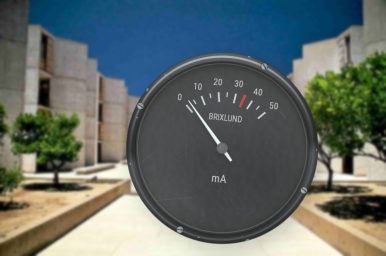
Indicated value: 2.5 mA
